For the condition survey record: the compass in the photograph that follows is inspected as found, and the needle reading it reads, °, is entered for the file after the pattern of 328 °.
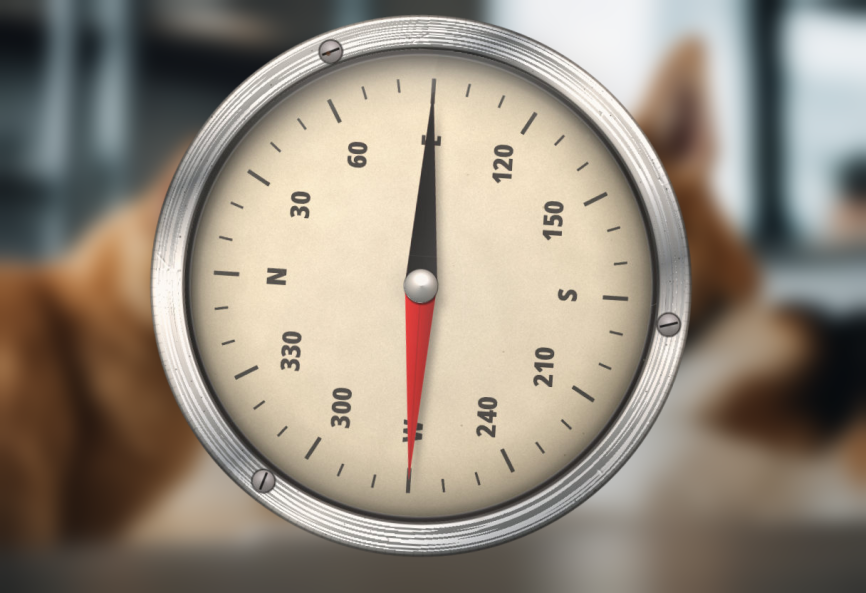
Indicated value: 270 °
